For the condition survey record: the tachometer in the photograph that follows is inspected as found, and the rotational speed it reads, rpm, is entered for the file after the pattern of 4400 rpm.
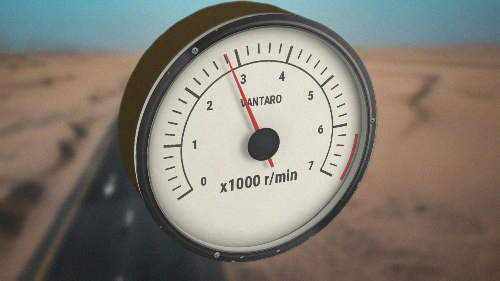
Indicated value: 2800 rpm
